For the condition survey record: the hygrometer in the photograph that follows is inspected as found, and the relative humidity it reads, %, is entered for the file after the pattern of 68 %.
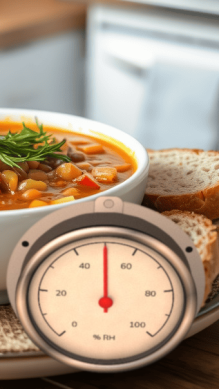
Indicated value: 50 %
